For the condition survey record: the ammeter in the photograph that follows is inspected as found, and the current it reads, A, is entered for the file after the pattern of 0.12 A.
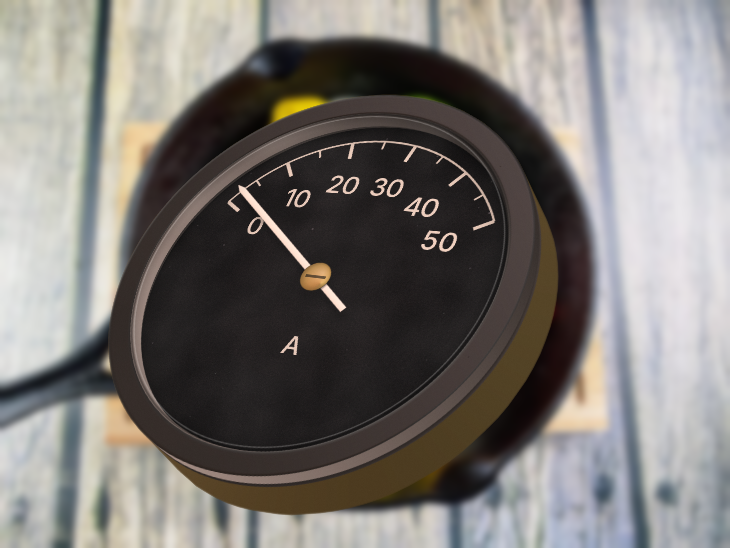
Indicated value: 2.5 A
